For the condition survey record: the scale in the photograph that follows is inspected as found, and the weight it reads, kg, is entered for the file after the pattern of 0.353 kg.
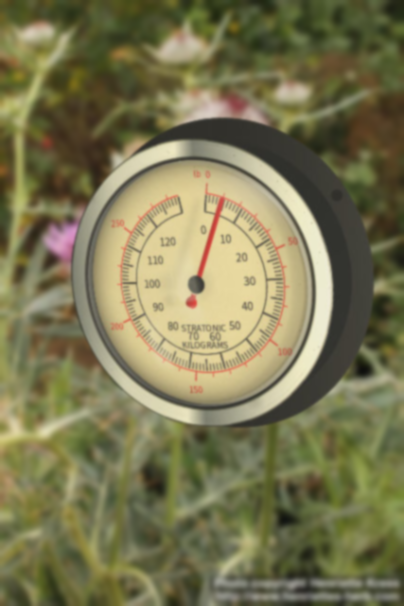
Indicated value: 5 kg
